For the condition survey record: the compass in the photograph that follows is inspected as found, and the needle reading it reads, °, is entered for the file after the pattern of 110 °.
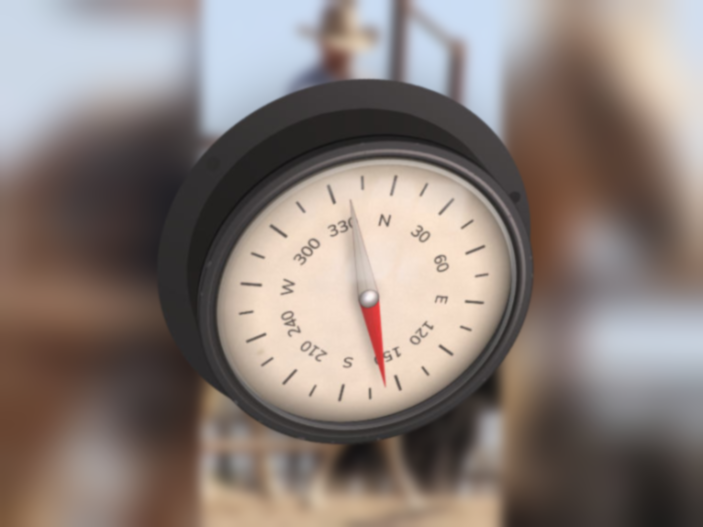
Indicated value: 157.5 °
